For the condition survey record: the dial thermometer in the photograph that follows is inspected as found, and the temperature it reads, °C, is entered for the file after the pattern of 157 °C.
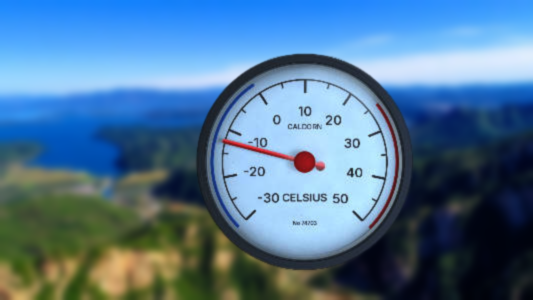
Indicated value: -12.5 °C
